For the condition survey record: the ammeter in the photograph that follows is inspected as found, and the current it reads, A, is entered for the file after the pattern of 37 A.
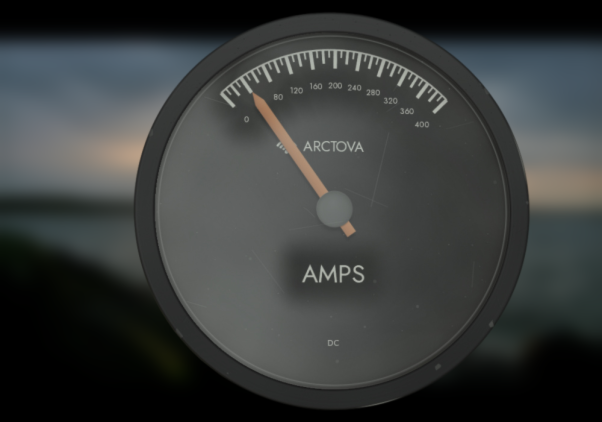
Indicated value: 40 A
